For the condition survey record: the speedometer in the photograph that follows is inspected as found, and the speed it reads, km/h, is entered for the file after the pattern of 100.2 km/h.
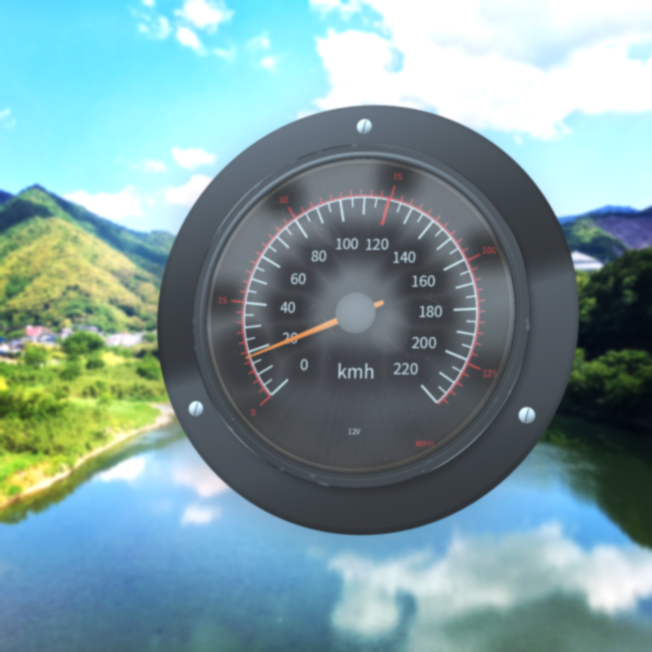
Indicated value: 17.5 km/h
